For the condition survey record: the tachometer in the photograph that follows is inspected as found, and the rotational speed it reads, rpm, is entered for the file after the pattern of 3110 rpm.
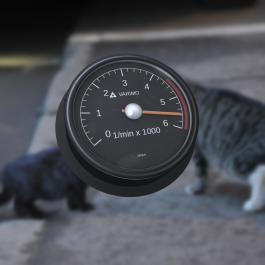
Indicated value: 5600 rpm
